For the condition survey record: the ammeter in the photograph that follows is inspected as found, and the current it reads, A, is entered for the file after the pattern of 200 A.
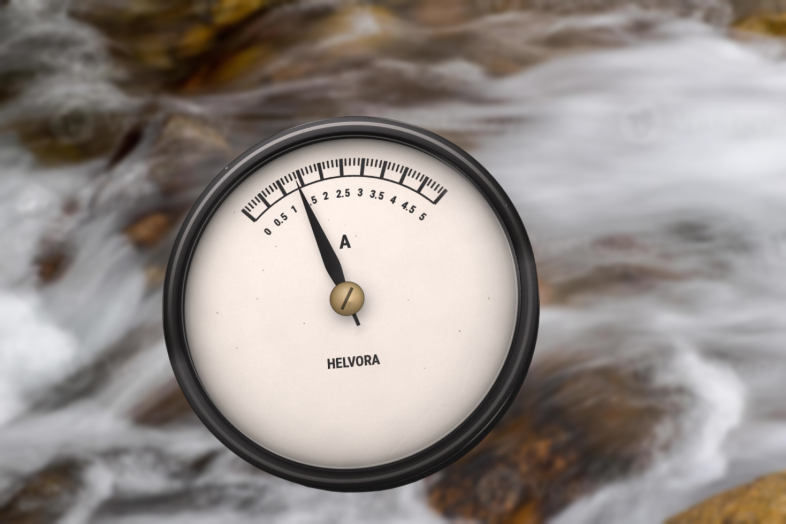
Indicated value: 1.4 A
